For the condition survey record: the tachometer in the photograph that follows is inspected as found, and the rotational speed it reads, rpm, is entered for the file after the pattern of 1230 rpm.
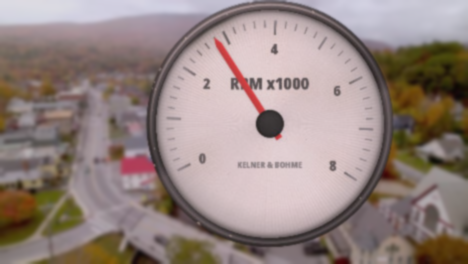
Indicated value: 2800 rpm
